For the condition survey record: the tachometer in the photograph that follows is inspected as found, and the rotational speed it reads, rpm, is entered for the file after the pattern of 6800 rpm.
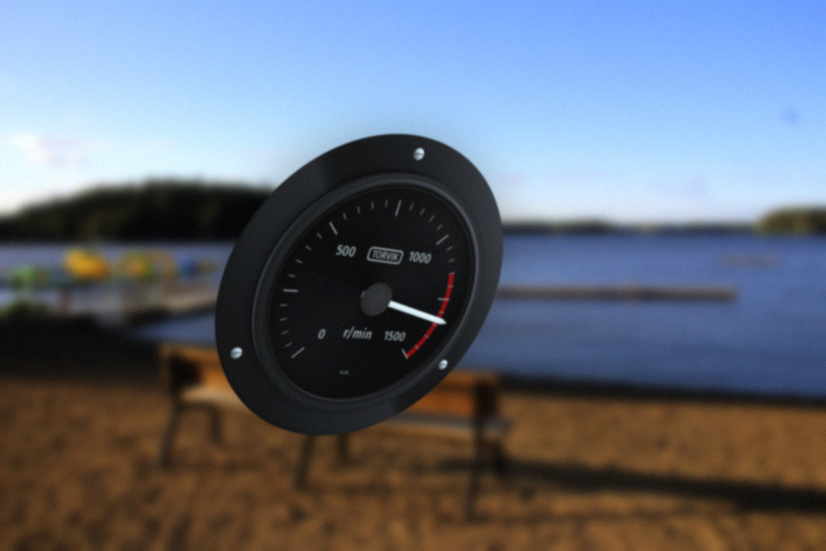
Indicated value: 1325 rpm
